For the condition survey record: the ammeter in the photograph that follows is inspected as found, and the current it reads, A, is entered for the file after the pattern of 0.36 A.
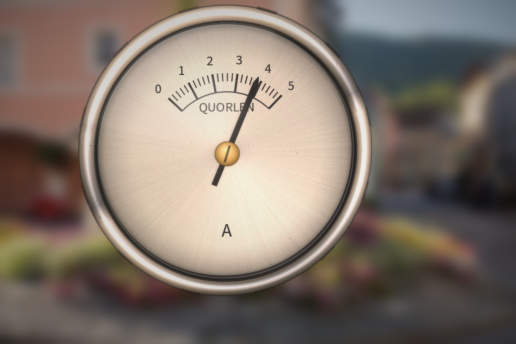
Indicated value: 3.8 A
